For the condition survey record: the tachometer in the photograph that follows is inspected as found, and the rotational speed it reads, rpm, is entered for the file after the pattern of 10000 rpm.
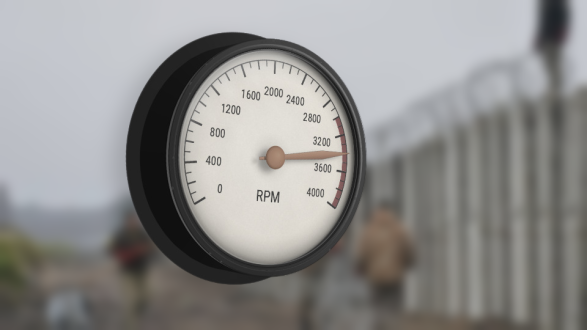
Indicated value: 3400 rpm
